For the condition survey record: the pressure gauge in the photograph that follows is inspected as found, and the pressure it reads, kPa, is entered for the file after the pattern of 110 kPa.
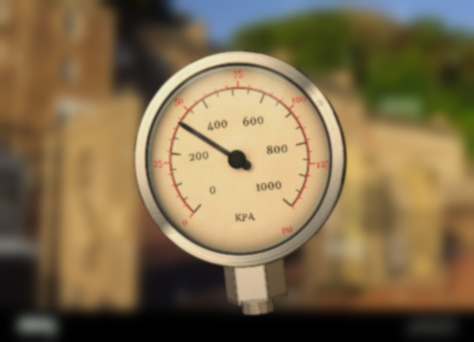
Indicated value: 300 kPa
